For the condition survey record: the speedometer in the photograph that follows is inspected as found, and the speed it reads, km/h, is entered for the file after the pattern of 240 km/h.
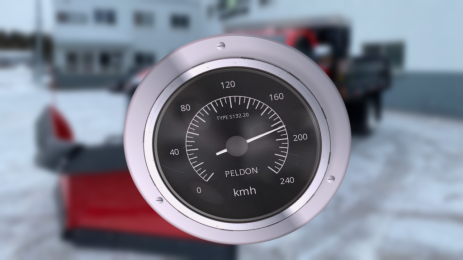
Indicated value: 185 km/h
